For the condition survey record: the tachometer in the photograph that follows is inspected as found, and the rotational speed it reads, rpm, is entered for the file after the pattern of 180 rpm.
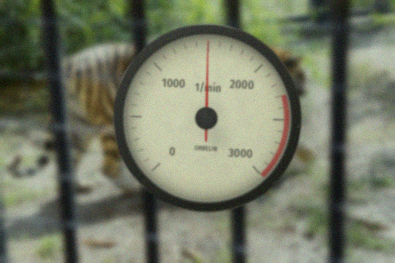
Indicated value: 1500 rpm
